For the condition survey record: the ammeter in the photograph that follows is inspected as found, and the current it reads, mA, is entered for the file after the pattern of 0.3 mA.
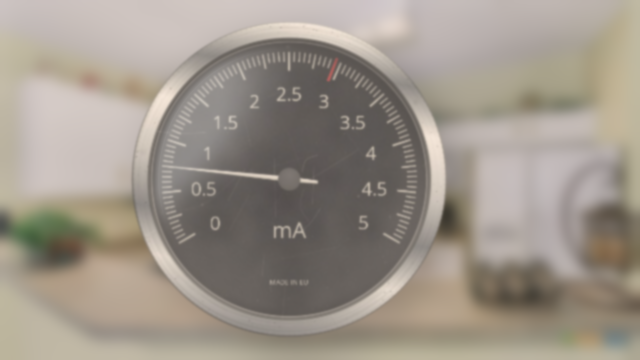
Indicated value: 0.75 mA
